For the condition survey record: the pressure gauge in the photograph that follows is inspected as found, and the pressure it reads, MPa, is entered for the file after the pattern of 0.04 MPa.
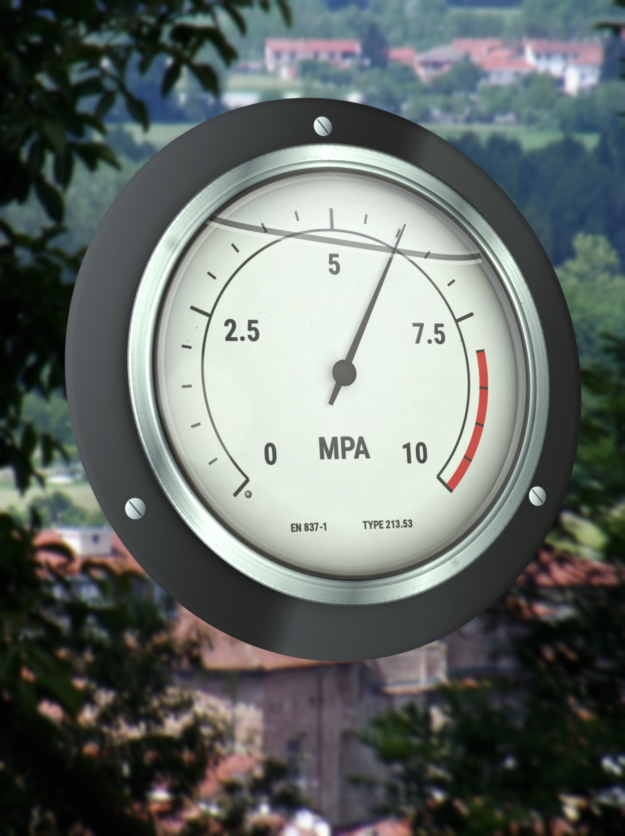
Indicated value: 6 MPa
